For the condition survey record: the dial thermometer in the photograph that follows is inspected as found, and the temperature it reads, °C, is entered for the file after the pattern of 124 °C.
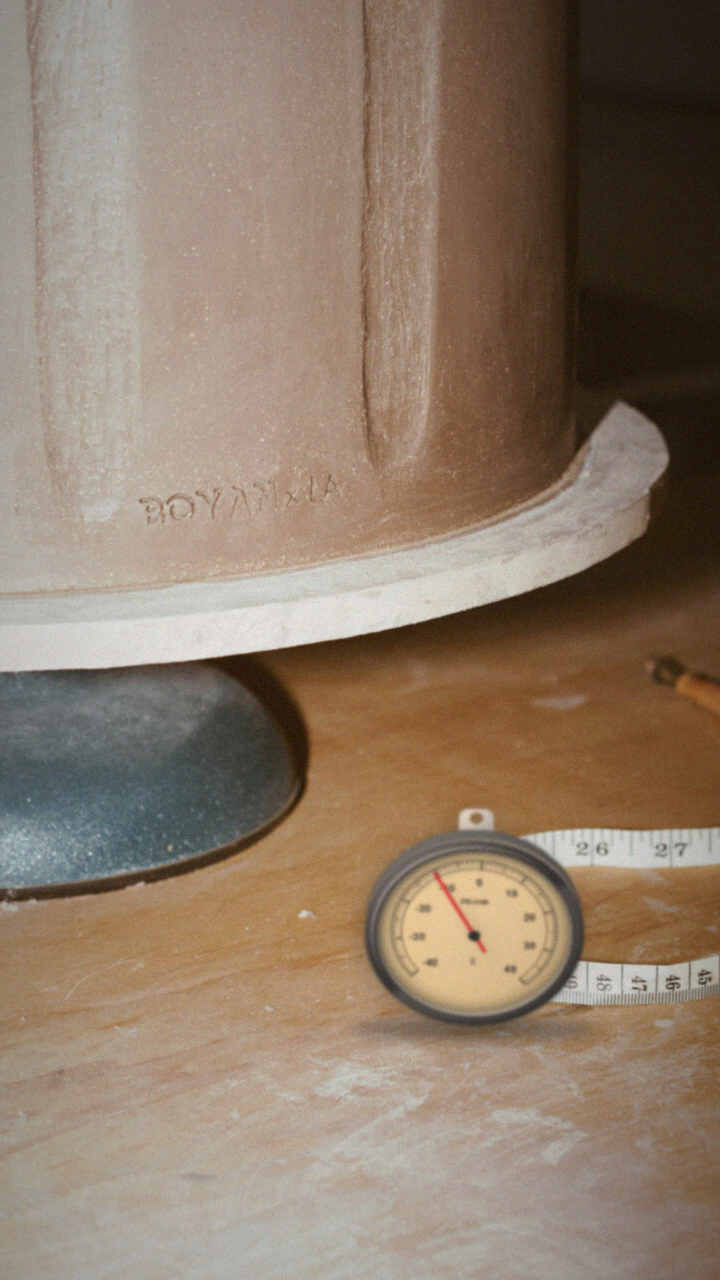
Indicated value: -10 °C
